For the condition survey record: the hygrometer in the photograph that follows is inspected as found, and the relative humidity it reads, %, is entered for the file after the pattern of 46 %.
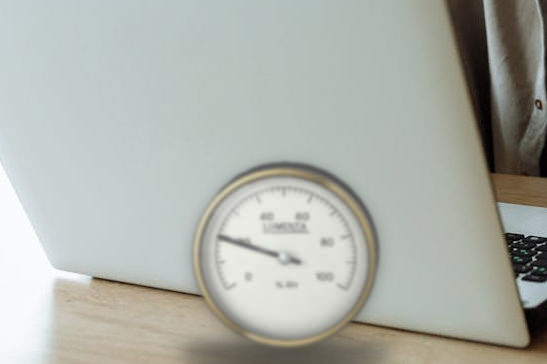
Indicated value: 20 %
